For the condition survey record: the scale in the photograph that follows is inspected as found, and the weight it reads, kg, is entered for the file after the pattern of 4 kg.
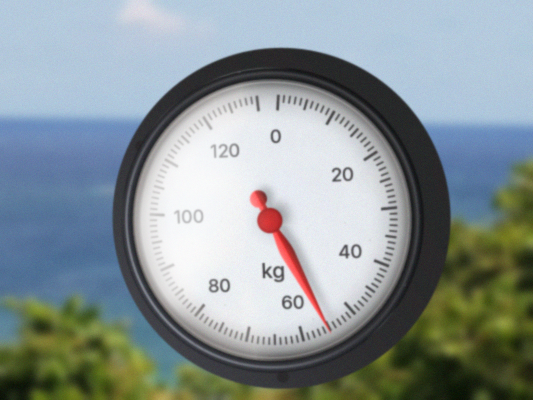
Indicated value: 55 kg
